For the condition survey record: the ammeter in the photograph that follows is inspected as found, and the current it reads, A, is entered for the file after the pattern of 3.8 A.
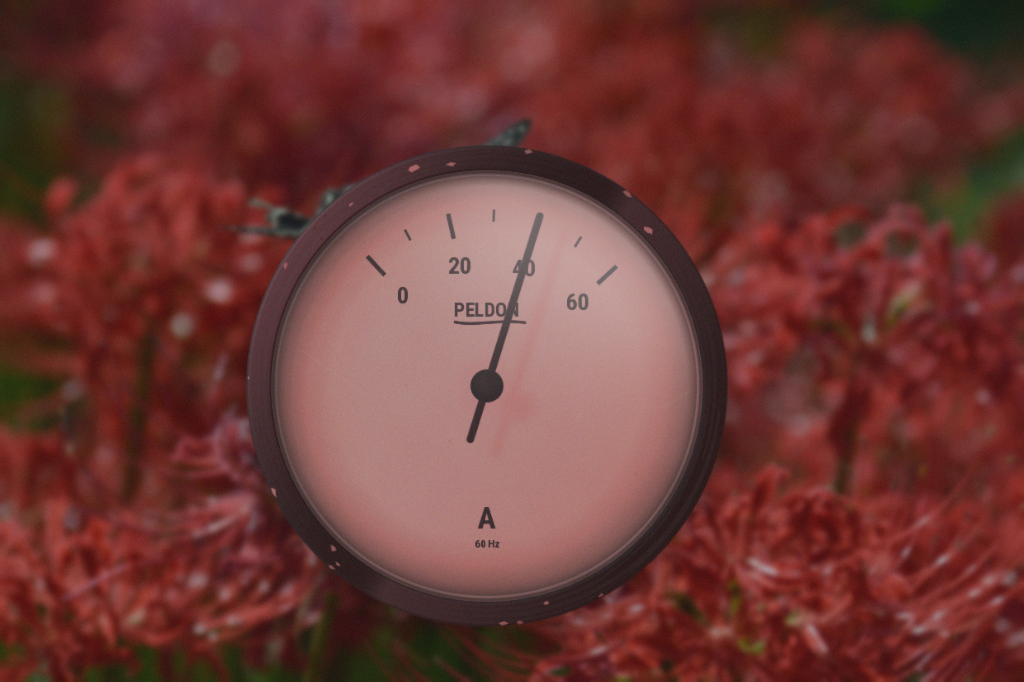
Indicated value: 40 A
